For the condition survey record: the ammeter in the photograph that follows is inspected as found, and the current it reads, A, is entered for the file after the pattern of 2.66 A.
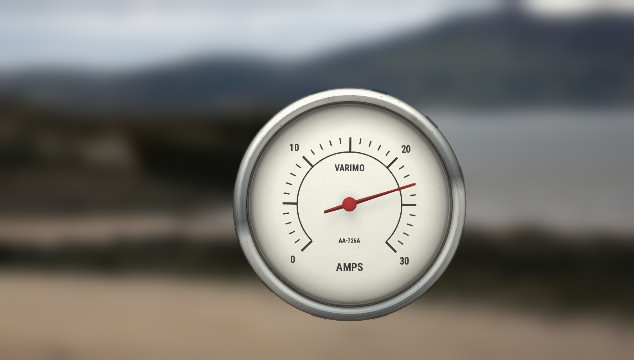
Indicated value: 23 A
